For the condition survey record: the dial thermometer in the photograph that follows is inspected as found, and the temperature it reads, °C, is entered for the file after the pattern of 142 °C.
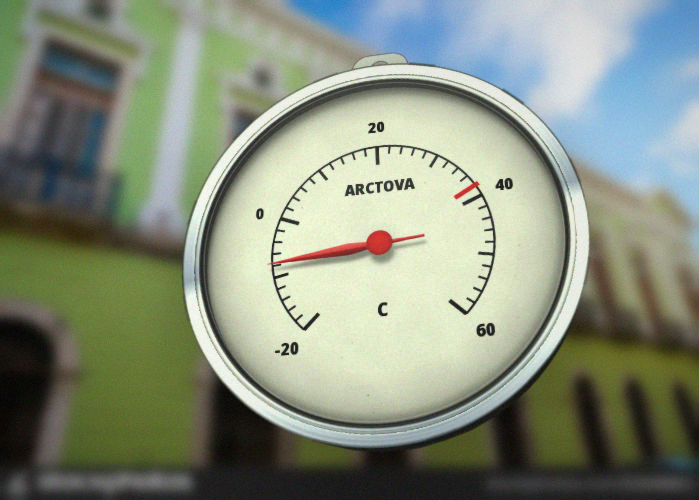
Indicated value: -8 °C
